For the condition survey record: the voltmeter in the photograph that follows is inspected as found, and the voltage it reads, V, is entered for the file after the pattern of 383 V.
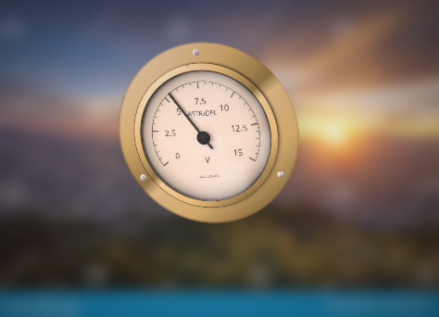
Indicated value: 5.5 V
